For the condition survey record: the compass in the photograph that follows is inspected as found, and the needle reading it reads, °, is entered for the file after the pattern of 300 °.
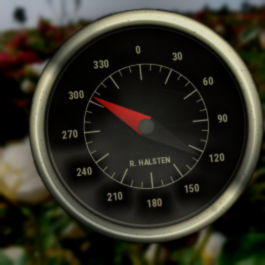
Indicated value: 305 °
